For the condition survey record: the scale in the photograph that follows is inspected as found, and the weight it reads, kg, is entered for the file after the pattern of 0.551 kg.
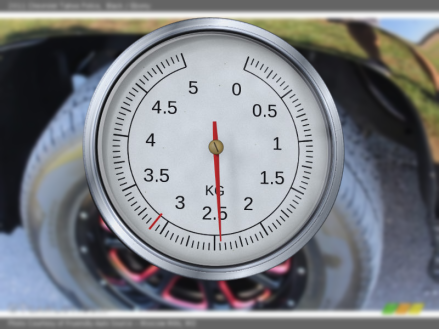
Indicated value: 2.45 kg
